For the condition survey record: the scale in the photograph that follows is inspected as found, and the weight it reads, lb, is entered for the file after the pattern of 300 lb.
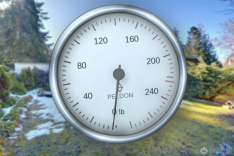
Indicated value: 0 lb
